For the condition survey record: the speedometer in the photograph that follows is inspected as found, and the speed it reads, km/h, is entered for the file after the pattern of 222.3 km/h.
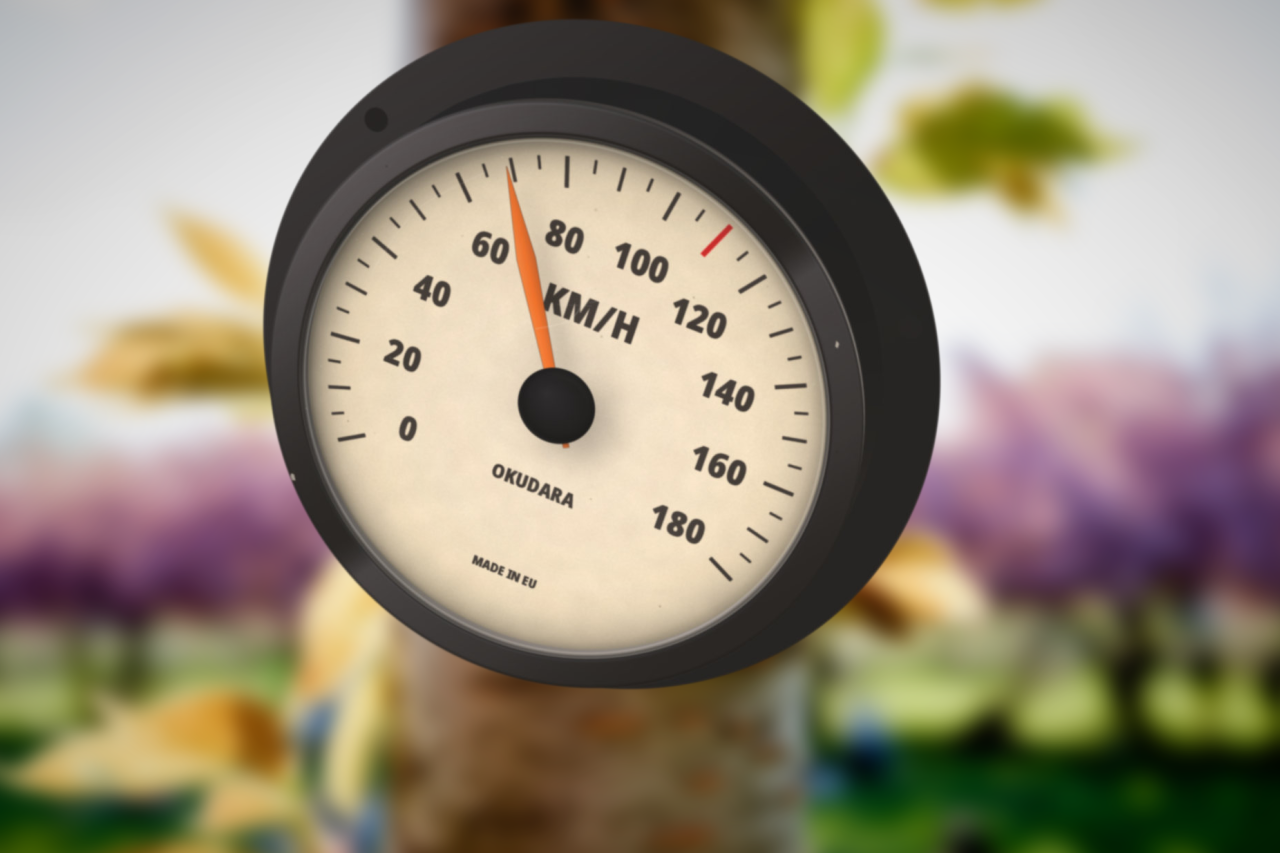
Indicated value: 70 km/h
